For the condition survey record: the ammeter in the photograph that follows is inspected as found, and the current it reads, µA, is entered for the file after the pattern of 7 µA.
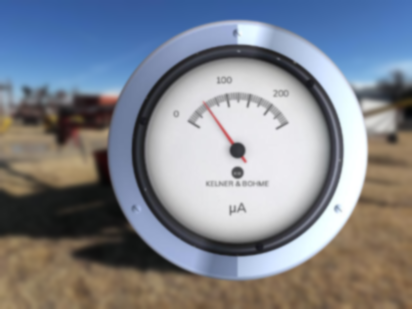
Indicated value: 50 µA
